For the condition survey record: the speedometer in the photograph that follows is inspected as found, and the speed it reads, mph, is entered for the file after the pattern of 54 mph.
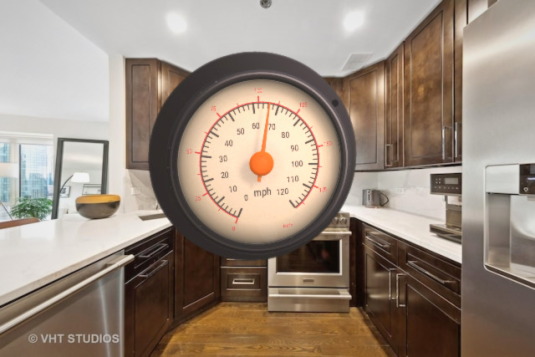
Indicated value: 66 mph
